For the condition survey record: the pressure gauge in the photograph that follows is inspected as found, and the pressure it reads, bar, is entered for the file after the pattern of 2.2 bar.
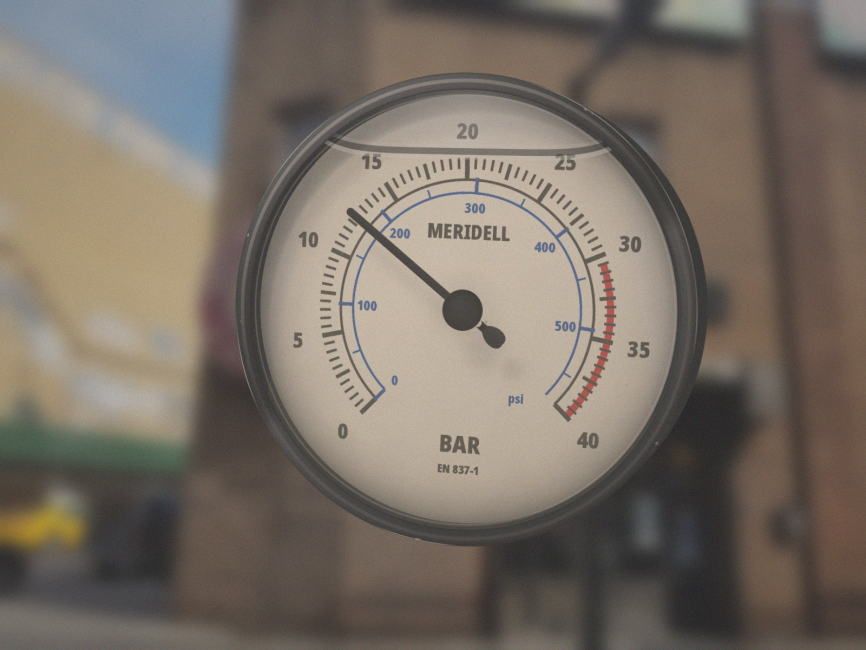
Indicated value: 12.5 bar
